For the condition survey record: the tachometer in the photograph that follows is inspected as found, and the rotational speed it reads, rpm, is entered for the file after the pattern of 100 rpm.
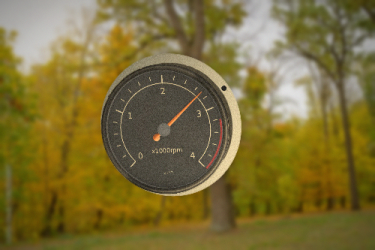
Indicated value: 2700 rpm
